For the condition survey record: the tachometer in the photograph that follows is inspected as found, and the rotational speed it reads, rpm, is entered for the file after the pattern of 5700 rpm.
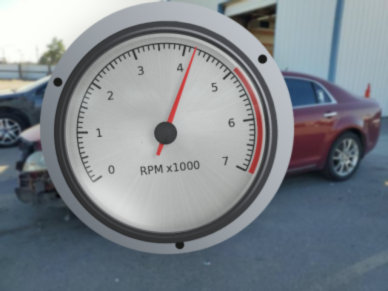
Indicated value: 4200 rpm
